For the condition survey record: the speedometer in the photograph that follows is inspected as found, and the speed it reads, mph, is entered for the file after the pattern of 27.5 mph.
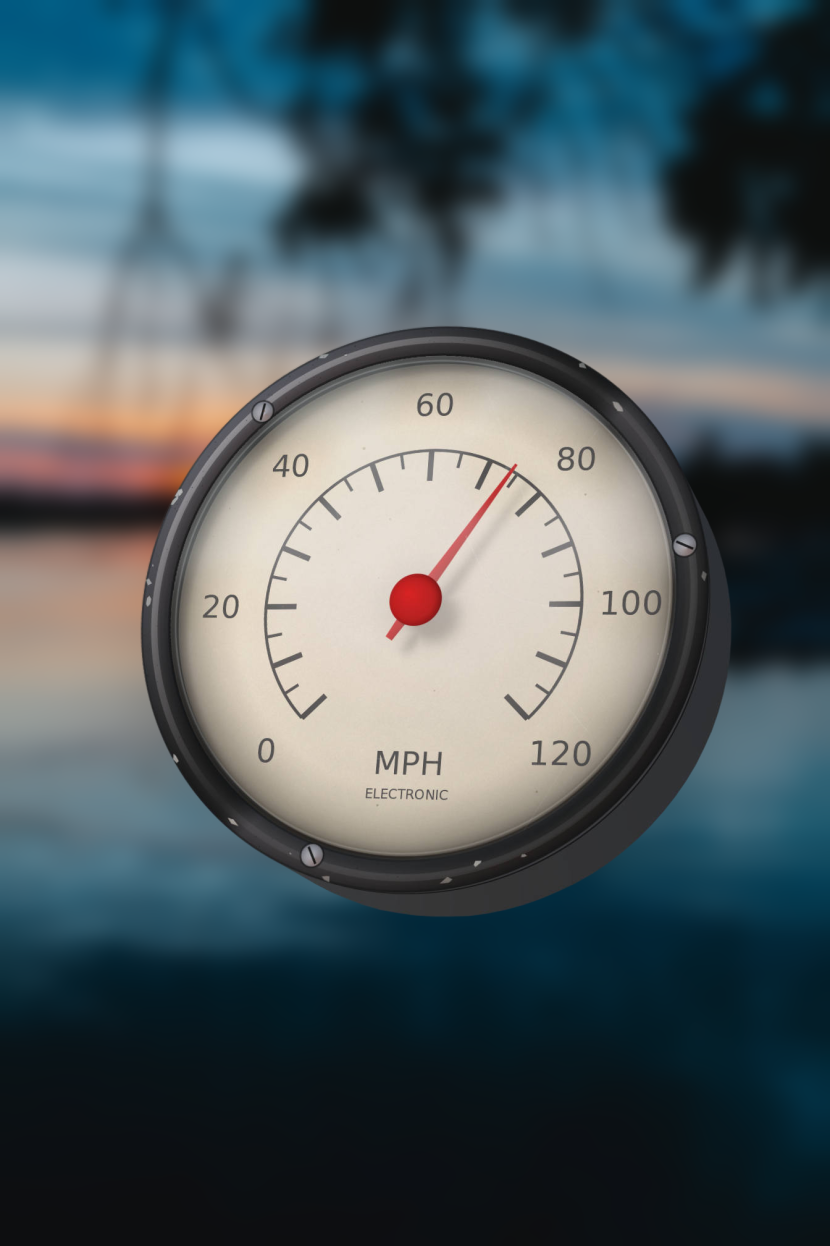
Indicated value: 75 mph
